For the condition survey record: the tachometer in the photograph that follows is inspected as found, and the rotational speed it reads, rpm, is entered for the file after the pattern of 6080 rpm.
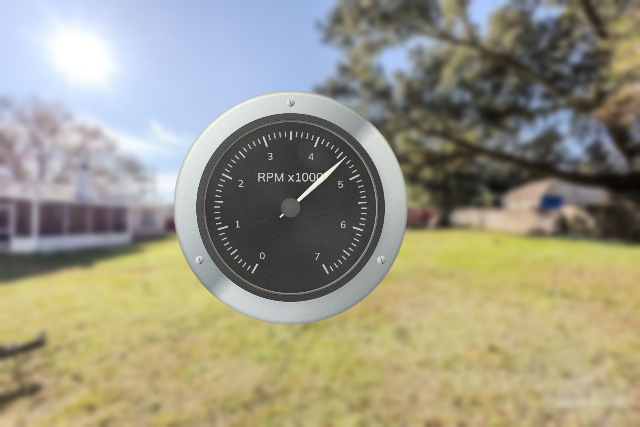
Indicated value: 4600 rpm
